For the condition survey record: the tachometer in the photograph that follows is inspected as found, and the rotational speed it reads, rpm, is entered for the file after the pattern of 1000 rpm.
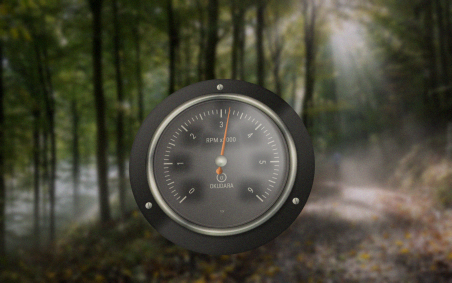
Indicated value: 3200 rpm
